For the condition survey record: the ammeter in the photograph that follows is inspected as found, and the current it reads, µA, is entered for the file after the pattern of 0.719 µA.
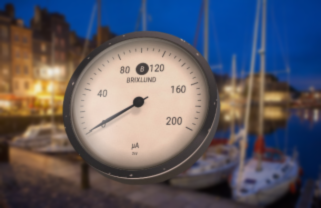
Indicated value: 0 µA
